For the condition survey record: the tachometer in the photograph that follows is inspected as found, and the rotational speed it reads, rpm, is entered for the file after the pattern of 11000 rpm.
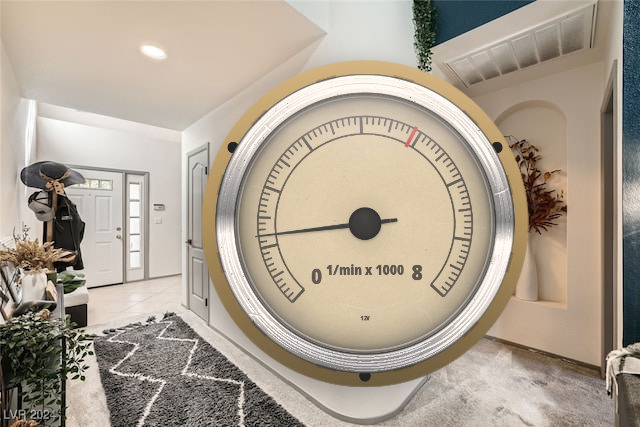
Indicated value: 1200 rpm
